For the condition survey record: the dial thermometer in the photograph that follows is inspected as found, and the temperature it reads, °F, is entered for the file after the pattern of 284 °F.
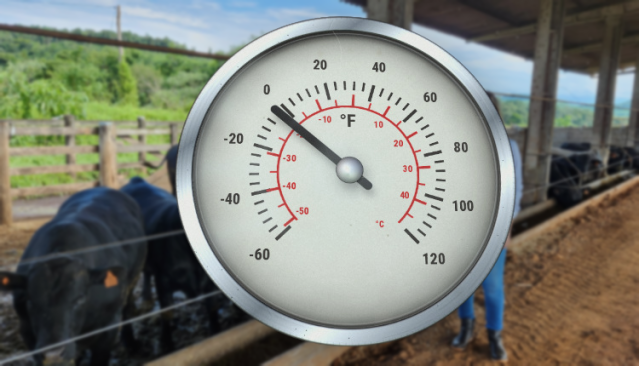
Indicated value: -4 °F
